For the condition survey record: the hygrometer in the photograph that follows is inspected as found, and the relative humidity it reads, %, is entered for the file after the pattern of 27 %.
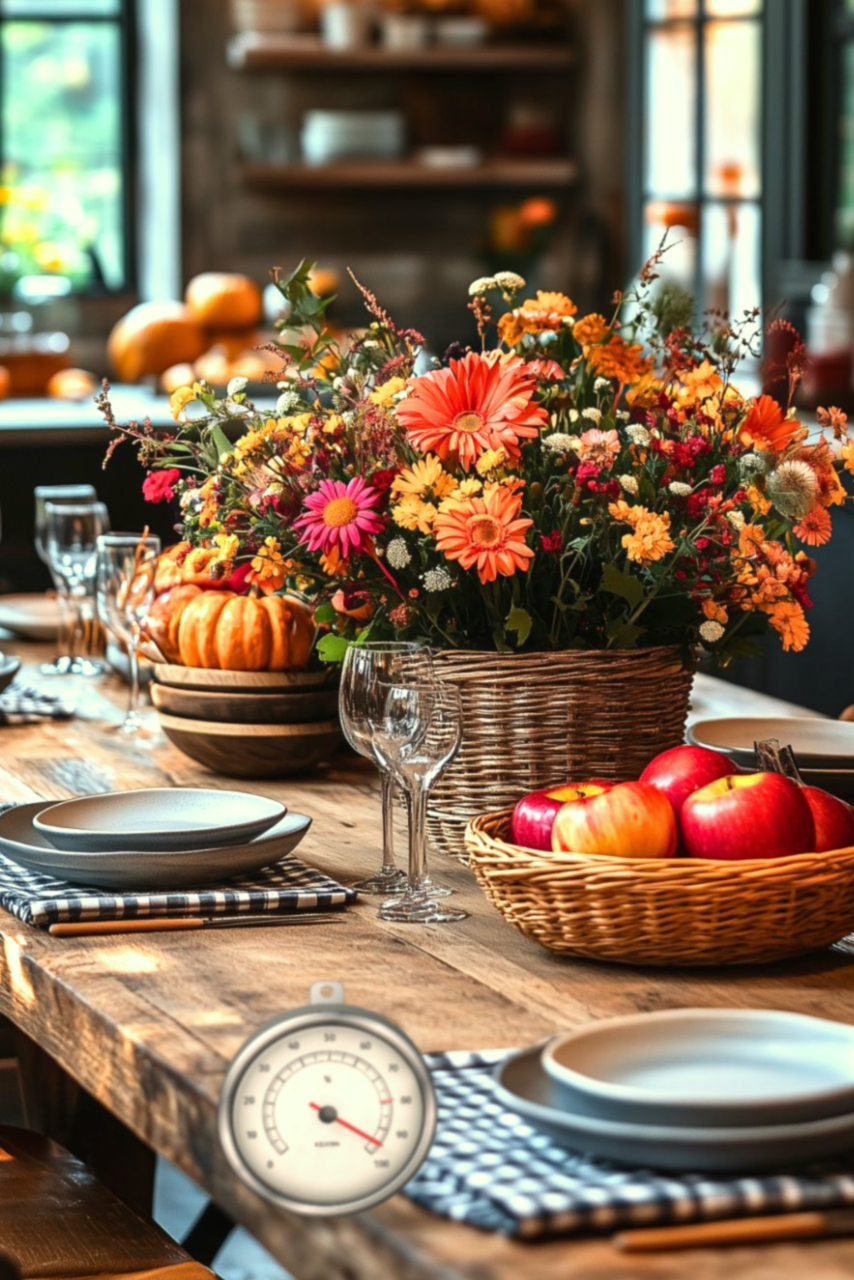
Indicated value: 95 %
